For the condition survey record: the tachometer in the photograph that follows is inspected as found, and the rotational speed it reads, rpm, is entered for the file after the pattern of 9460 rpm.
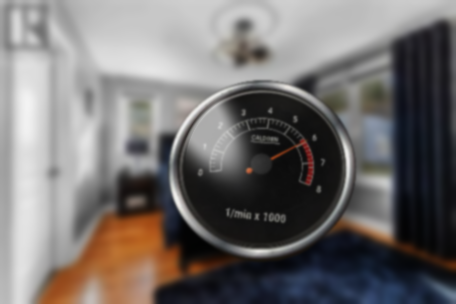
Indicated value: 6000 rpm
